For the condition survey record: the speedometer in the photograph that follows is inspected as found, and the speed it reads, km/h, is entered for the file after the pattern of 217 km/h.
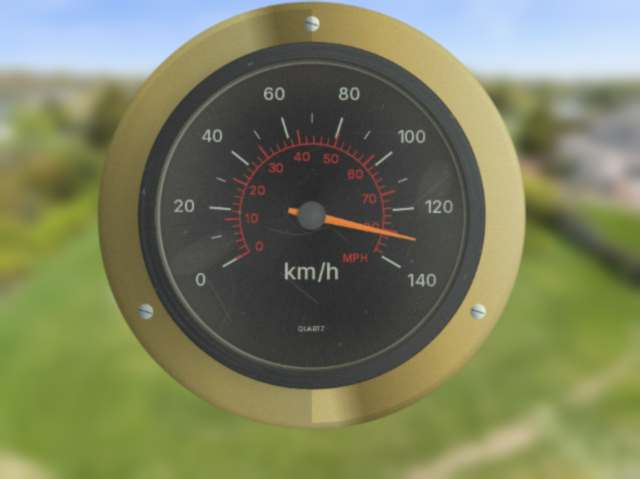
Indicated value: 130 km/h
